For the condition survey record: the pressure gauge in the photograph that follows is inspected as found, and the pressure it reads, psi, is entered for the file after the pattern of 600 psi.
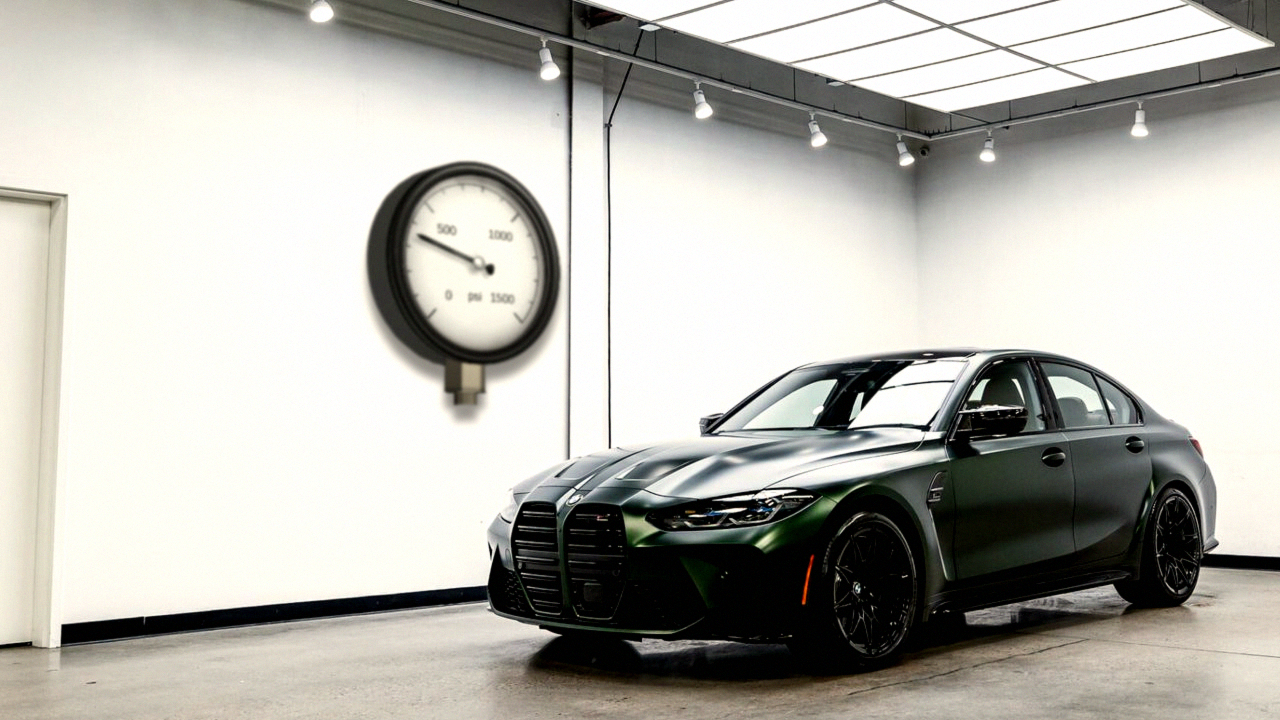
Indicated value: 350 psi
